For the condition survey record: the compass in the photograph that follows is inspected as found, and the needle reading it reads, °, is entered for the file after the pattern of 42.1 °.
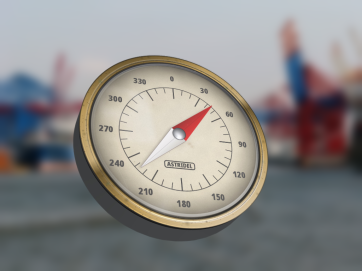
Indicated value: 45 °
